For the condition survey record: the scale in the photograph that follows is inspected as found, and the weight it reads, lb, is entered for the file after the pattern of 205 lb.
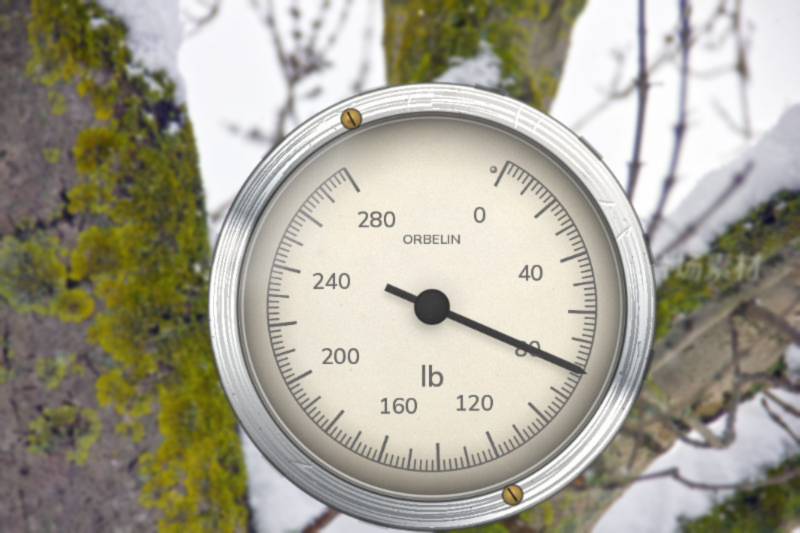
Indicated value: 80 lb
